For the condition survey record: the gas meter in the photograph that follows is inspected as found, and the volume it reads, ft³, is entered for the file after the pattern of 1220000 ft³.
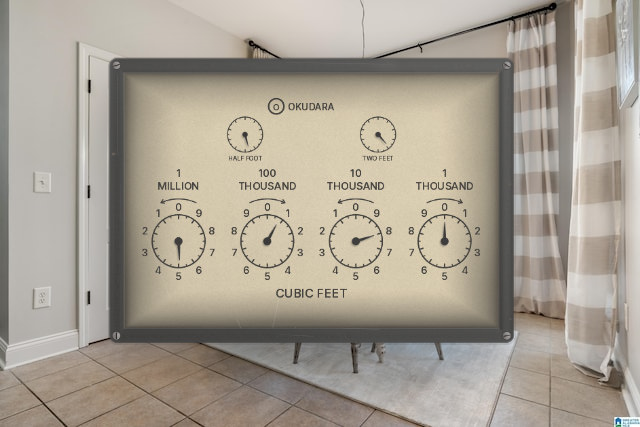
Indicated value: 508000 ft³
